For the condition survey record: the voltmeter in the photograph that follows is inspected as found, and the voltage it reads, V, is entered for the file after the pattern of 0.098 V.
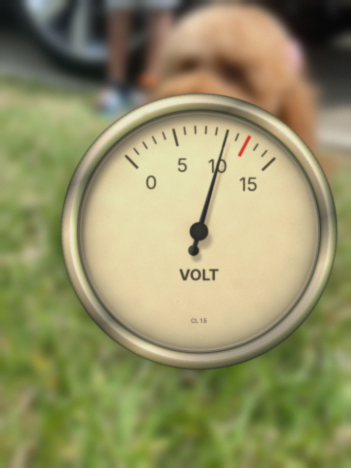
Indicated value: 10 V
